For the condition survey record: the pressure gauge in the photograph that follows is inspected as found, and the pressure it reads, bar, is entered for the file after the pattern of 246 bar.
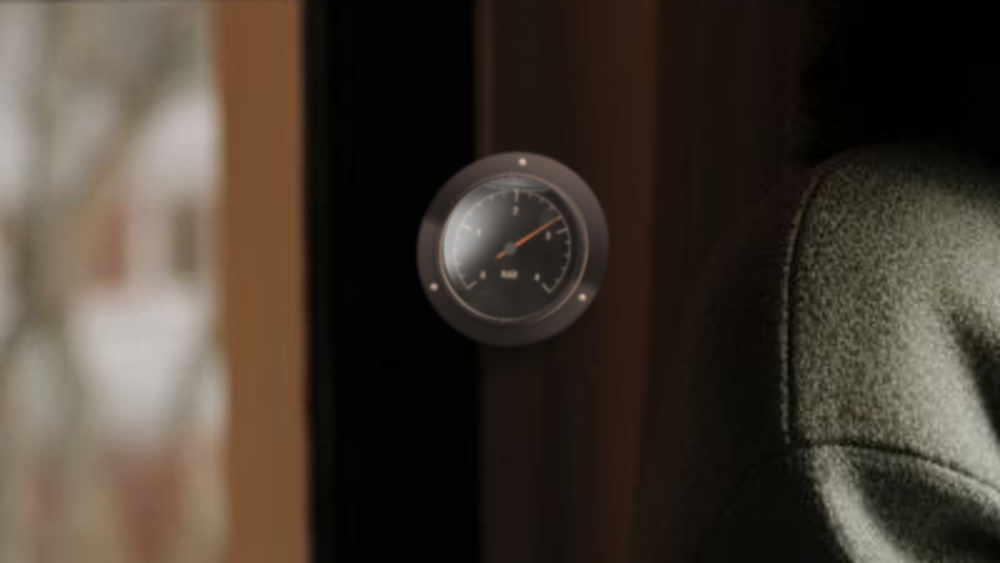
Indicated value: 2.8 bar
